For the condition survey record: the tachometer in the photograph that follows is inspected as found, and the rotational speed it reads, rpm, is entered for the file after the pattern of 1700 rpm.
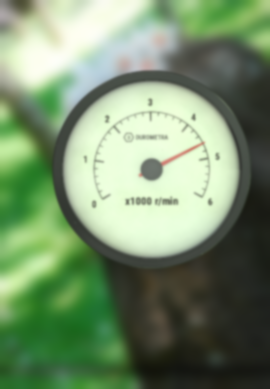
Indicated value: 4600 rpm
